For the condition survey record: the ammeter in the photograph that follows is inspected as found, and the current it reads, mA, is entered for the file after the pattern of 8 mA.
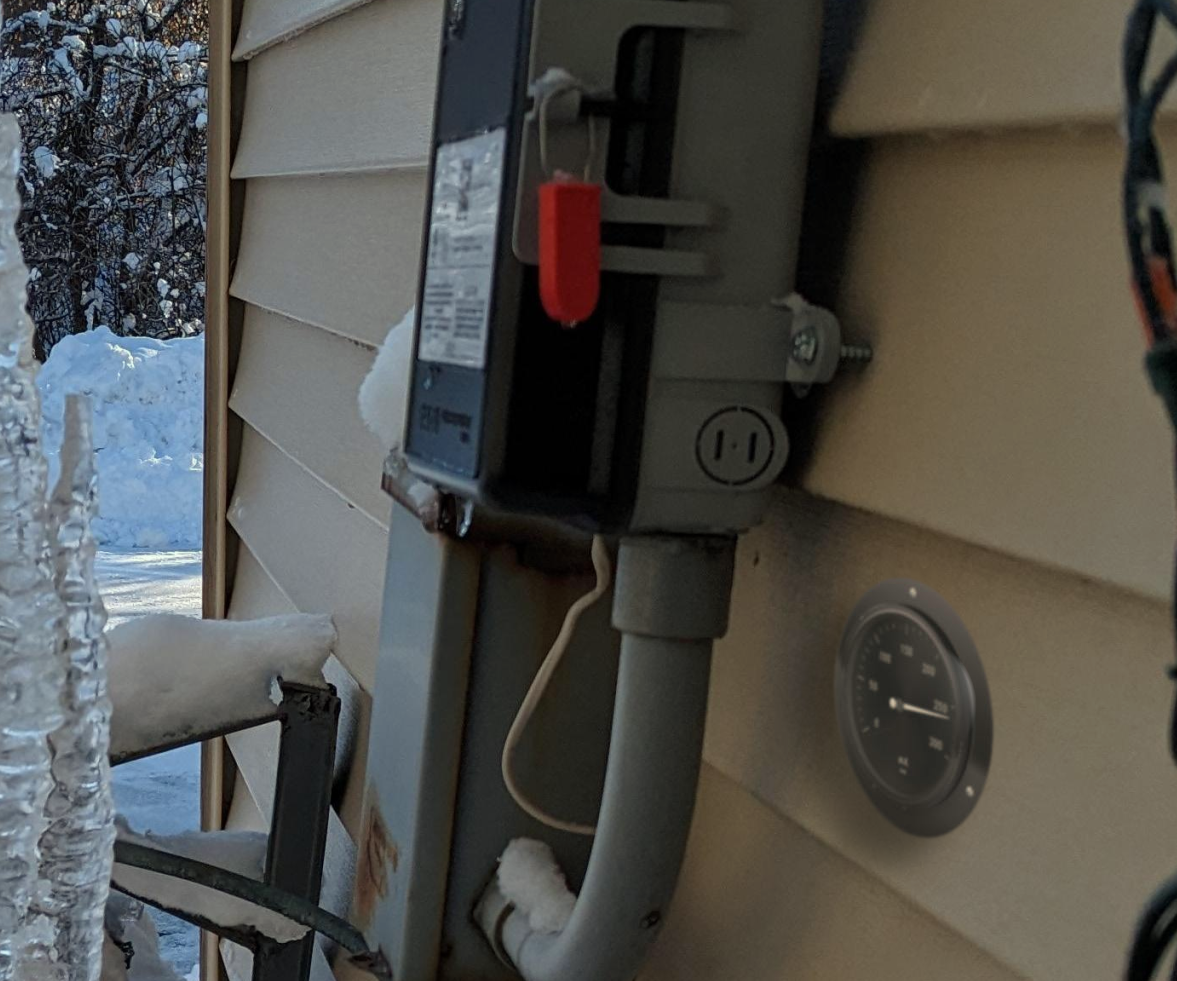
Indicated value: 260 mA
